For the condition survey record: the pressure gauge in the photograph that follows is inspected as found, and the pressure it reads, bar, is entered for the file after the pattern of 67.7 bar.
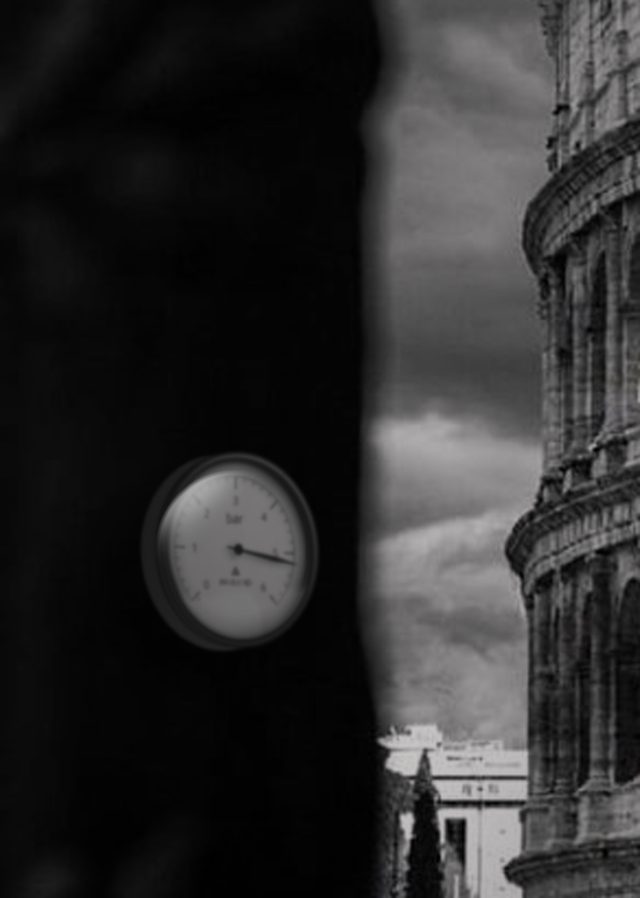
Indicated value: 5.2 bar
